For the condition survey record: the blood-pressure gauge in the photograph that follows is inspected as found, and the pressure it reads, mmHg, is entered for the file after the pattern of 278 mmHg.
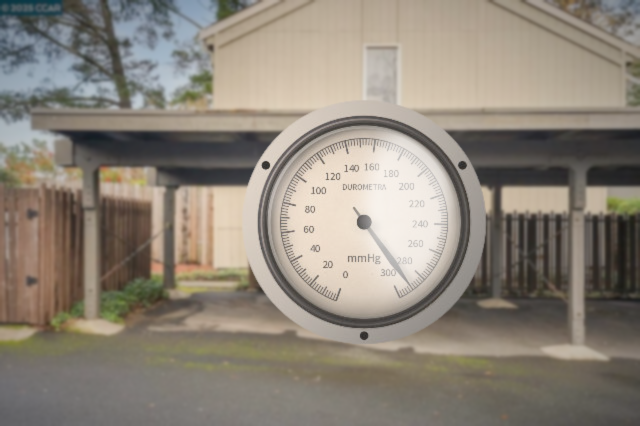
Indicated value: 290 mmHg
